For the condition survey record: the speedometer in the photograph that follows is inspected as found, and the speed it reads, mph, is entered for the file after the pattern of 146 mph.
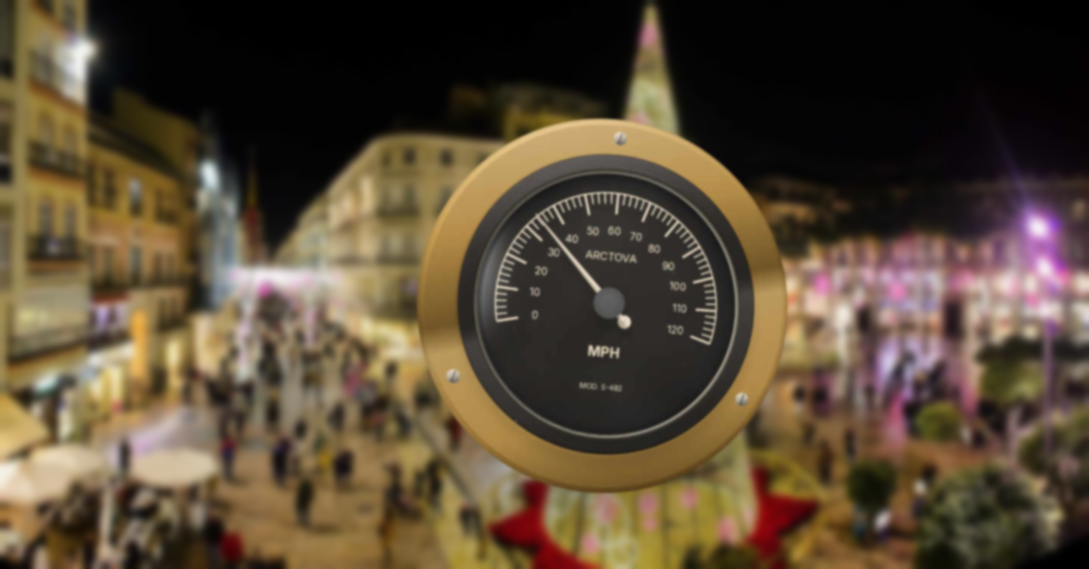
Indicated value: 34 mph
